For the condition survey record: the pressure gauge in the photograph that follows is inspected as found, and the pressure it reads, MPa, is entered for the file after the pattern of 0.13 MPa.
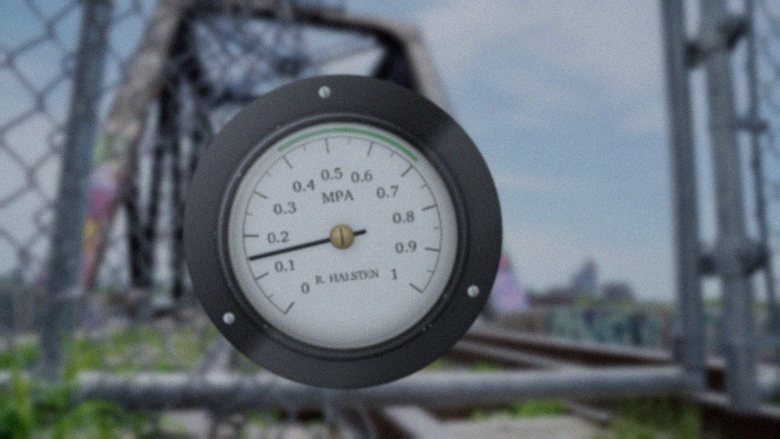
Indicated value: 0.15 MPa
